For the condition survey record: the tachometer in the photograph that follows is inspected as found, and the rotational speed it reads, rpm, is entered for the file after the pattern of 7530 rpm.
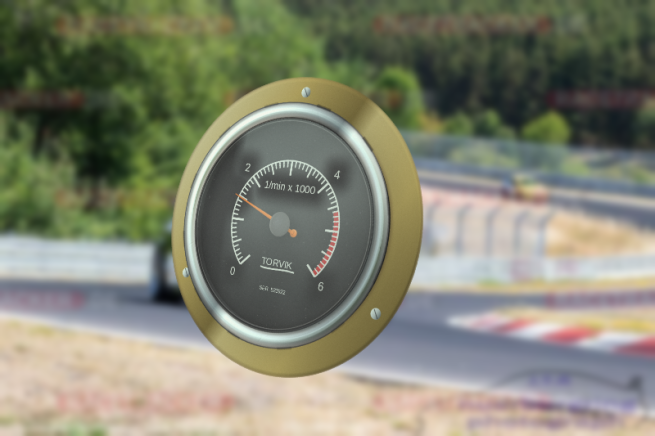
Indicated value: 1500 rpm
